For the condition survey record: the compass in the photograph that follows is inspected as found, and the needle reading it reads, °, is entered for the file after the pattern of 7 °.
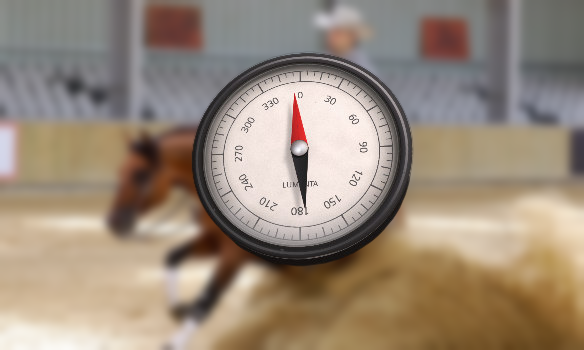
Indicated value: 355 °
